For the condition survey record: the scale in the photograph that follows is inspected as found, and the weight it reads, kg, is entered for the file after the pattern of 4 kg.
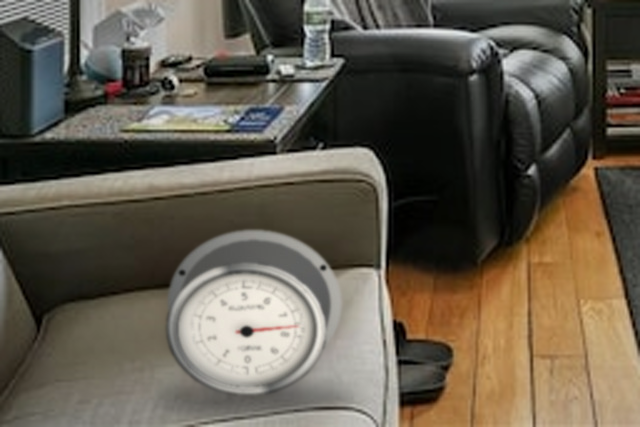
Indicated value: 7.5 kg
